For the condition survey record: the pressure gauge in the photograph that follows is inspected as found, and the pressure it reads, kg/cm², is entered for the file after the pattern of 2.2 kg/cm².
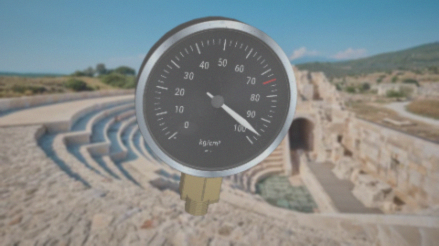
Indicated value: 96 kg/cm²
